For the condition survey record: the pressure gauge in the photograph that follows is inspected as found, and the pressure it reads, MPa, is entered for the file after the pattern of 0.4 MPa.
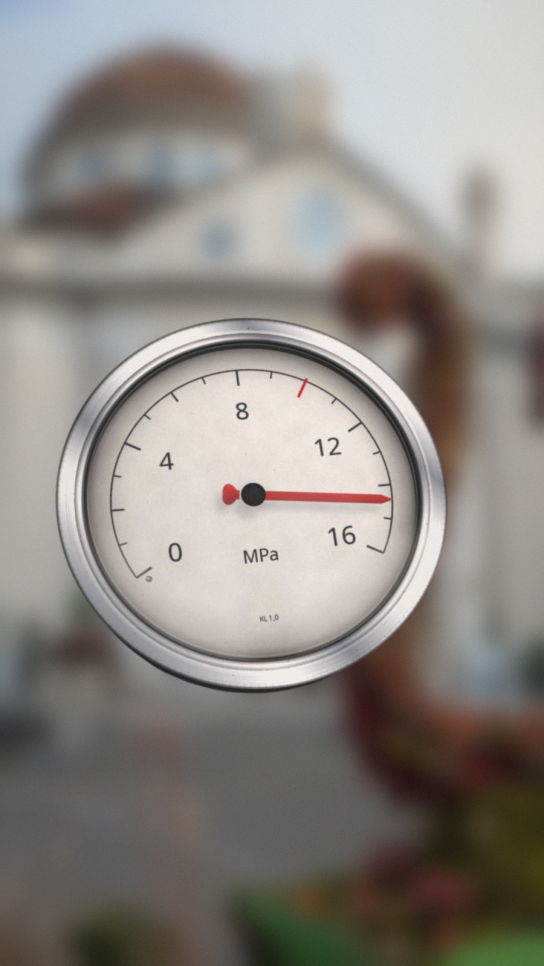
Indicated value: 14.5 MPa
